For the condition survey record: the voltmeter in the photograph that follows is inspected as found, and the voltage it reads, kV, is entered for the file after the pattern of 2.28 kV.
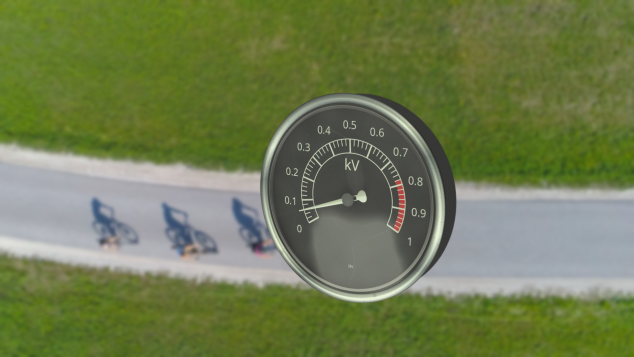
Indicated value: 0.06 kV
